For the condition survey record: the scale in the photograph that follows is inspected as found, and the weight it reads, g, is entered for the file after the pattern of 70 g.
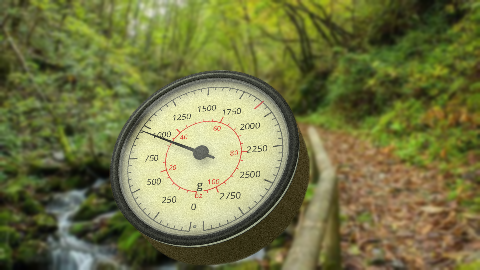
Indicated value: 950 g
